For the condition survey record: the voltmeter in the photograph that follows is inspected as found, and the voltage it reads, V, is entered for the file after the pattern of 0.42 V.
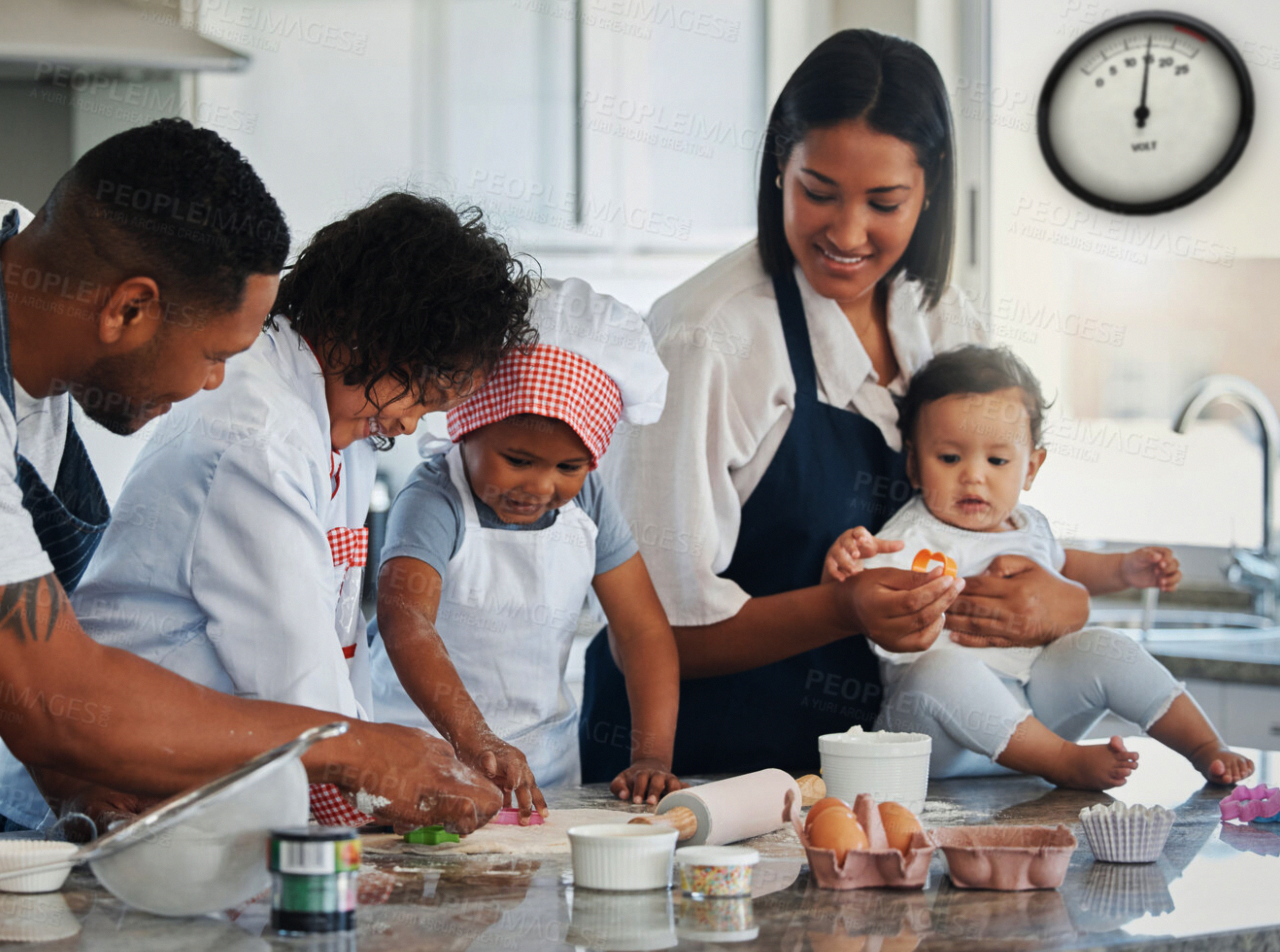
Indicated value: 15 V
